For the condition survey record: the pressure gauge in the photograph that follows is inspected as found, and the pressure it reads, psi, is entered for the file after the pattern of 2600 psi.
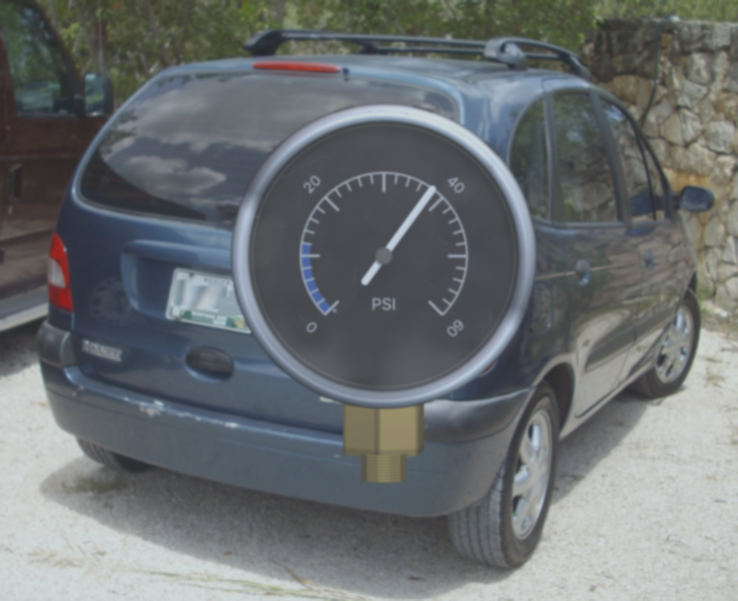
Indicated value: 38 psi
